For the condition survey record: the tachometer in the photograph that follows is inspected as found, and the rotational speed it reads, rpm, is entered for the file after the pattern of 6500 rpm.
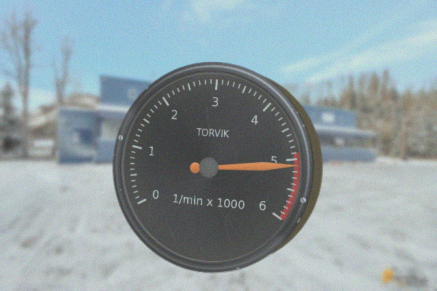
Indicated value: 5100 rpm
